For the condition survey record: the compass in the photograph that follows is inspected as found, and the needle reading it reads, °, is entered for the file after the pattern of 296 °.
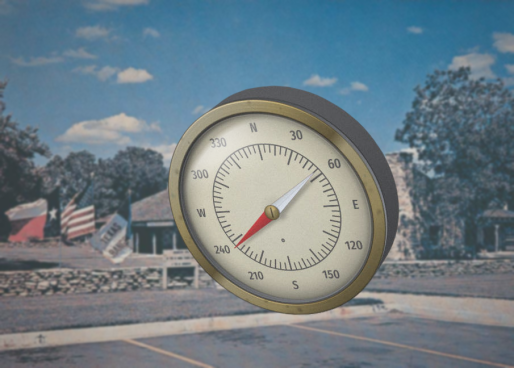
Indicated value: 235 °
